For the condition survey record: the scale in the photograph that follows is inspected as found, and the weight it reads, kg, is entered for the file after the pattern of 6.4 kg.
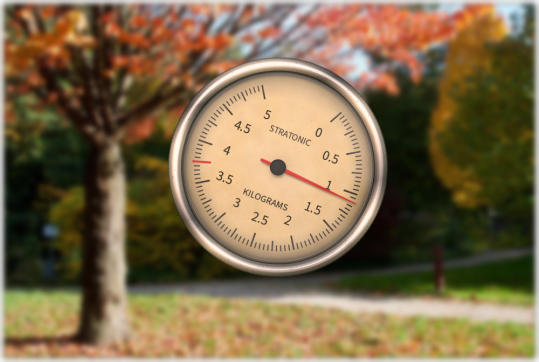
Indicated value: 1.1 kg
